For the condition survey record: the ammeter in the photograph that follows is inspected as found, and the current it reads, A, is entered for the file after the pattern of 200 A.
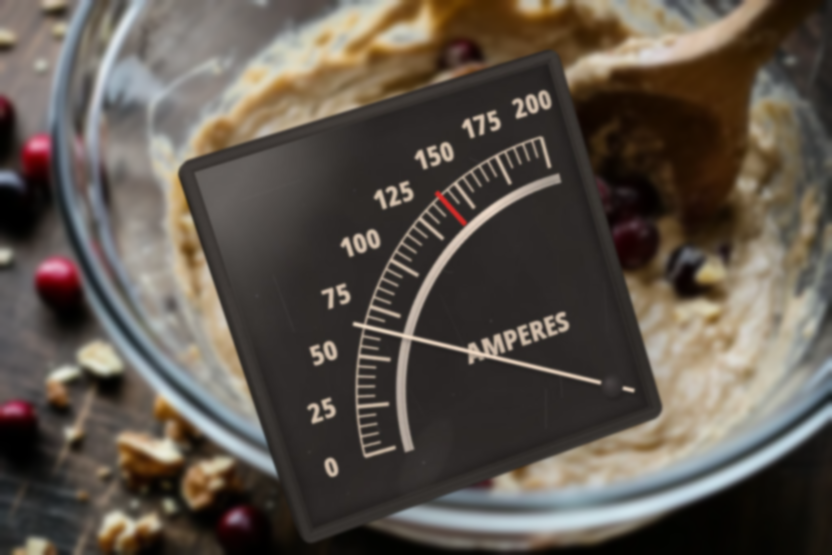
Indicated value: 65 A
